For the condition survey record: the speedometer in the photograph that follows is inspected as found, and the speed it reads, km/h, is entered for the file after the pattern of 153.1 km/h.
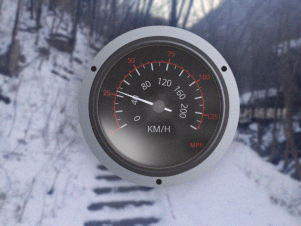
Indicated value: 45 km/h
